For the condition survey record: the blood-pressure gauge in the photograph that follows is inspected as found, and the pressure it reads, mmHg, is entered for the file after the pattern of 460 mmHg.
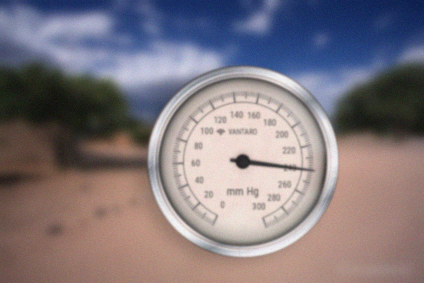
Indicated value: 240 mmHg
